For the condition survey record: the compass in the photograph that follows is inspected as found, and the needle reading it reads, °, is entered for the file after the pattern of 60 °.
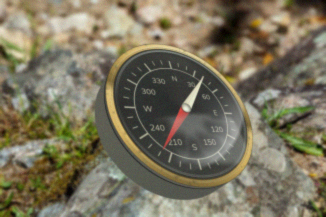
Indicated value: 220 °
